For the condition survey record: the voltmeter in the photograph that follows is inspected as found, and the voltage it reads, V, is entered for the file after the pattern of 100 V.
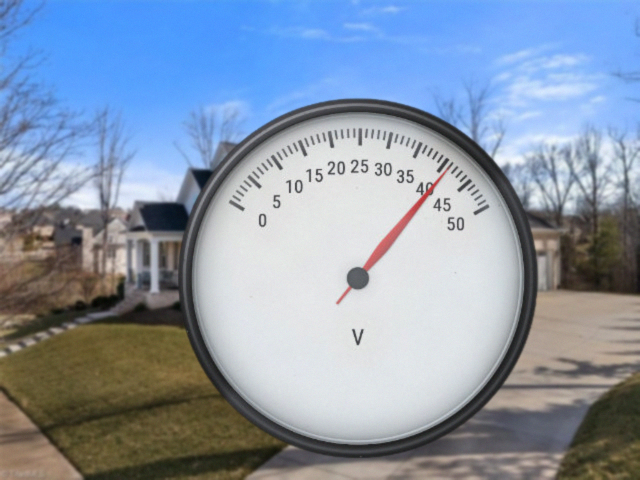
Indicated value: 41 V
